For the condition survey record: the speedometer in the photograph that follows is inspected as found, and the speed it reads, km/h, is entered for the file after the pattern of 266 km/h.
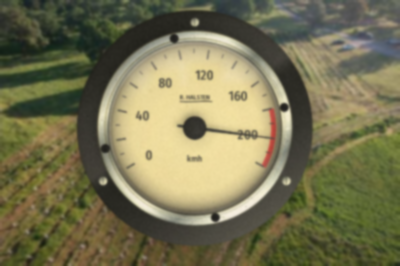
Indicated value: 200 km/h
